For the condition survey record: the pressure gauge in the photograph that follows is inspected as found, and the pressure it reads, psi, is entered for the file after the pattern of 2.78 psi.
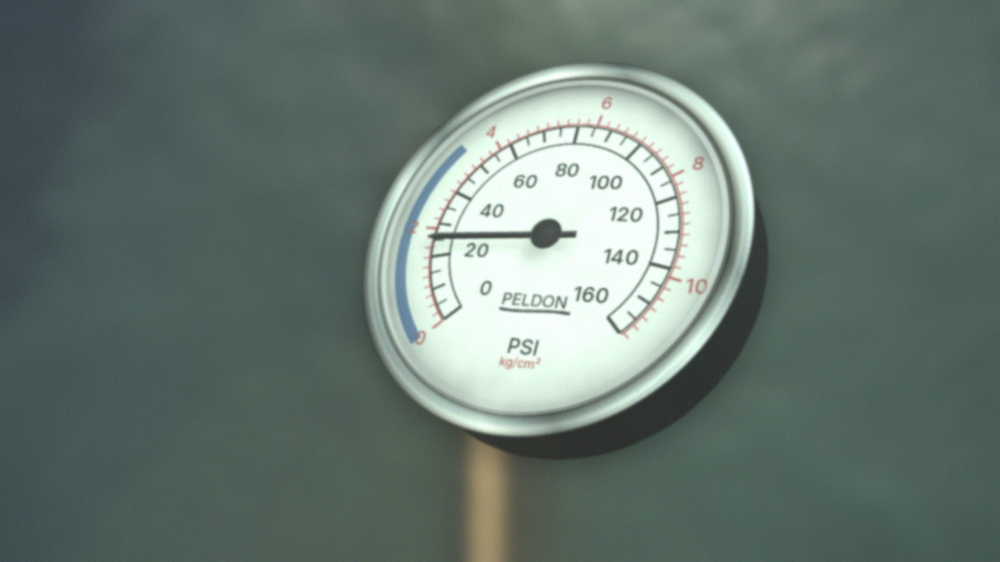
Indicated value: 25 psi
